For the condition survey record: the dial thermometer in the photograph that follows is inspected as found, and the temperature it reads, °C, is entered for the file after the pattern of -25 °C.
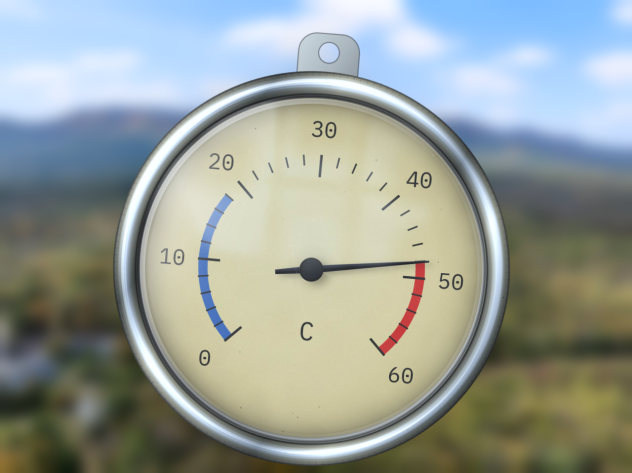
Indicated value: 48 °C
